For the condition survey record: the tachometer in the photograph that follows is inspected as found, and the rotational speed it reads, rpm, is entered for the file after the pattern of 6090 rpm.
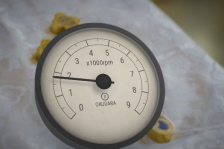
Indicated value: 1750 rpm
